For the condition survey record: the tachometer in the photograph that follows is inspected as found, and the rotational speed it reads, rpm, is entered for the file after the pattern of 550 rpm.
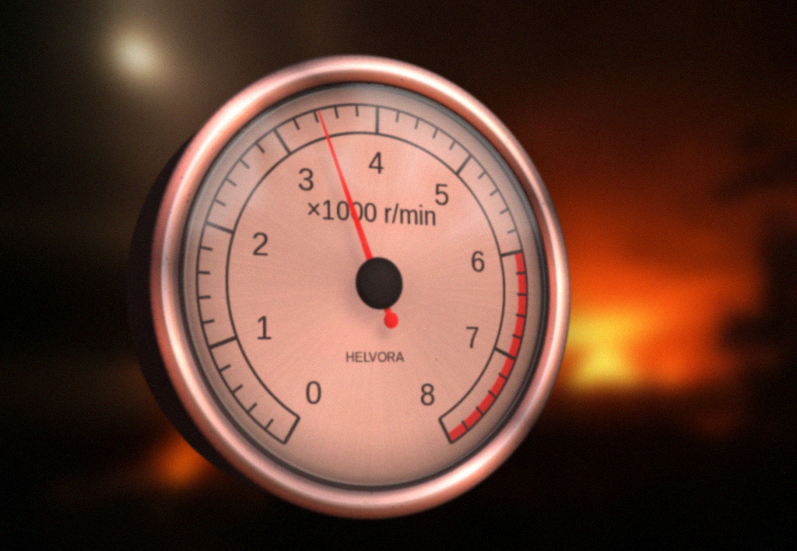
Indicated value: 3400 rpm
